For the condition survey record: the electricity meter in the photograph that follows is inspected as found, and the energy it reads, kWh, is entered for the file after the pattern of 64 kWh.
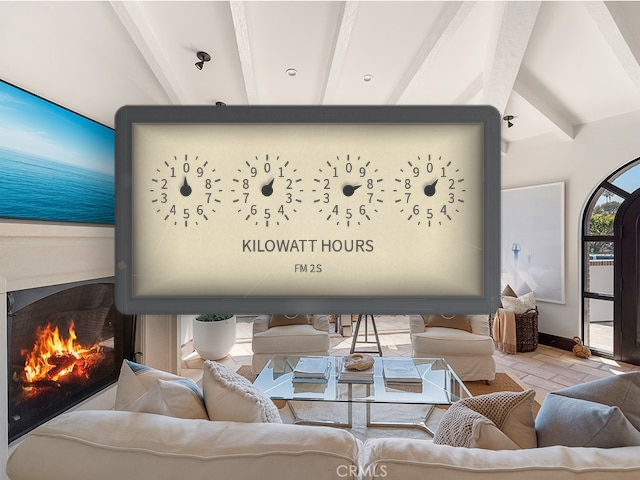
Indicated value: 81 kWh
